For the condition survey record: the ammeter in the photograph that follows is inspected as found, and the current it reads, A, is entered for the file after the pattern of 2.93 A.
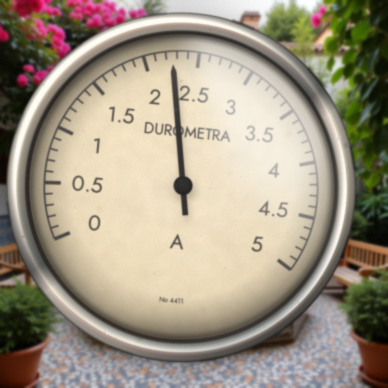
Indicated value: 2.25 A
